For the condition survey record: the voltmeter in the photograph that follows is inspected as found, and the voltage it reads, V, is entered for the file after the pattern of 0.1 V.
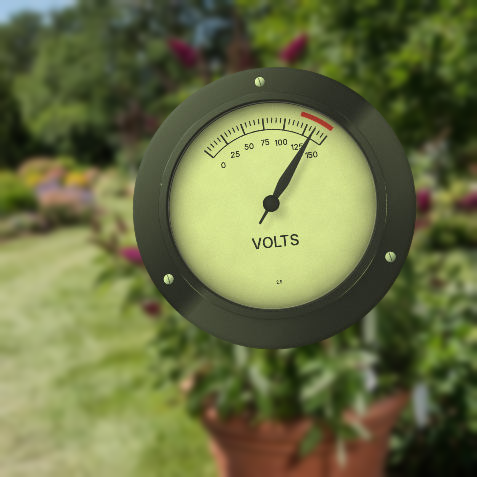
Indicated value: 135 V
